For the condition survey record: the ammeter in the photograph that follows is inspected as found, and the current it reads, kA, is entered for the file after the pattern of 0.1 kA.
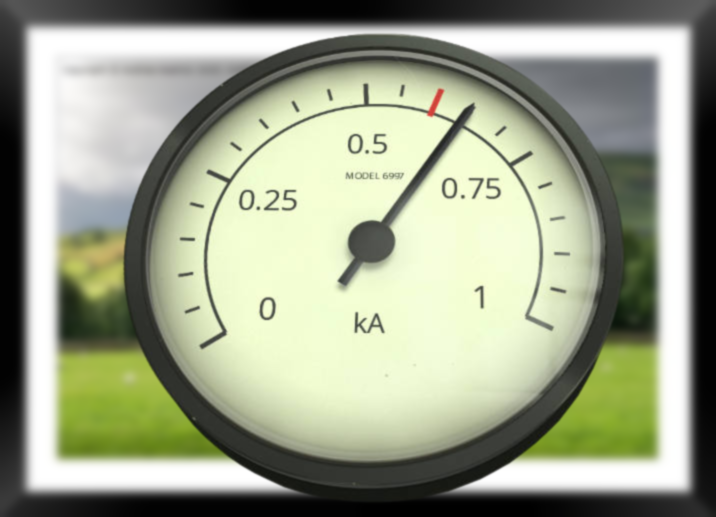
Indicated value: 0.65 kA
